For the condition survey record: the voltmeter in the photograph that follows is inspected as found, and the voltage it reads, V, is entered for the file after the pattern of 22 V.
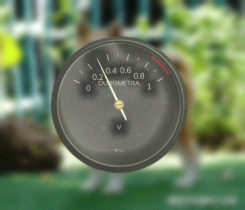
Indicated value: 0.3 V
